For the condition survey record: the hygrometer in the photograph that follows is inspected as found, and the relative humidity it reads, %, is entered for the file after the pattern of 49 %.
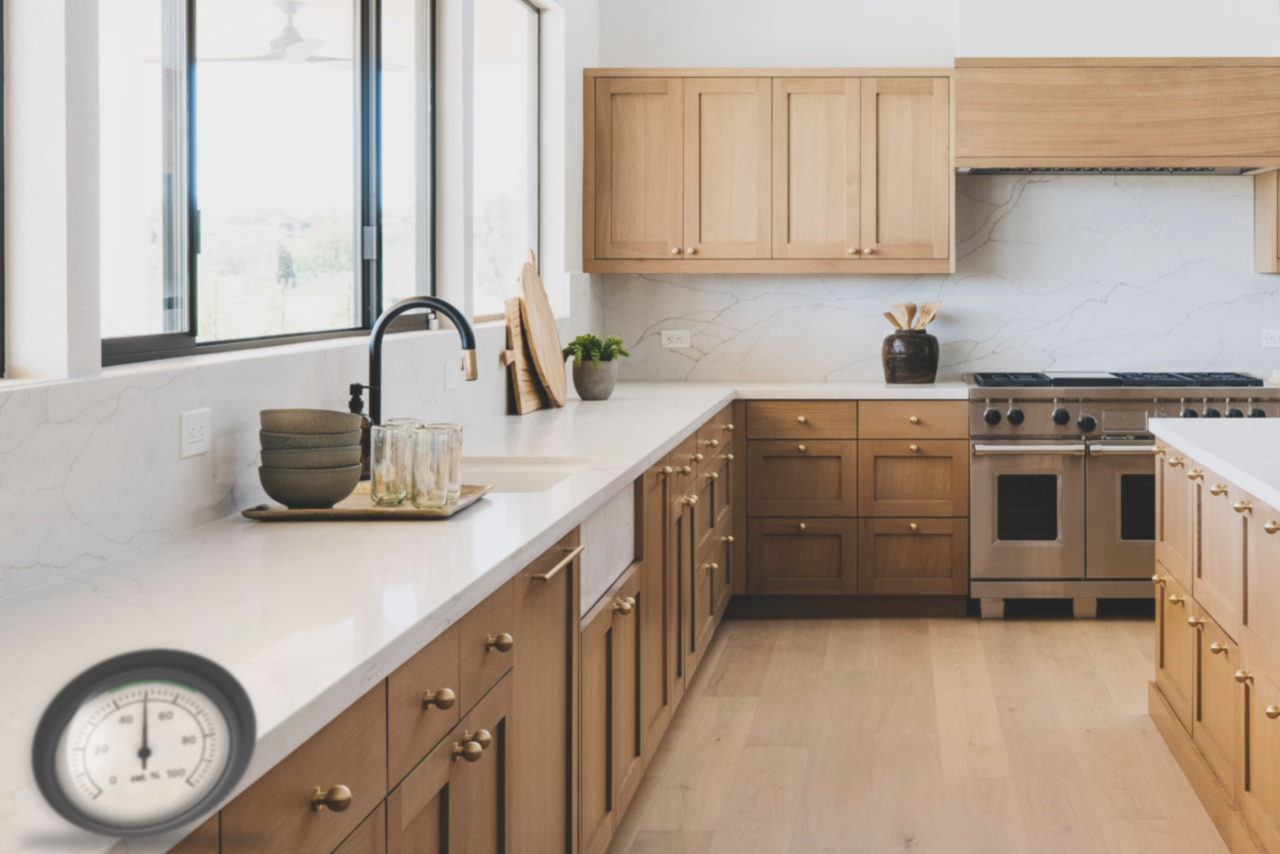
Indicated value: 50 %
